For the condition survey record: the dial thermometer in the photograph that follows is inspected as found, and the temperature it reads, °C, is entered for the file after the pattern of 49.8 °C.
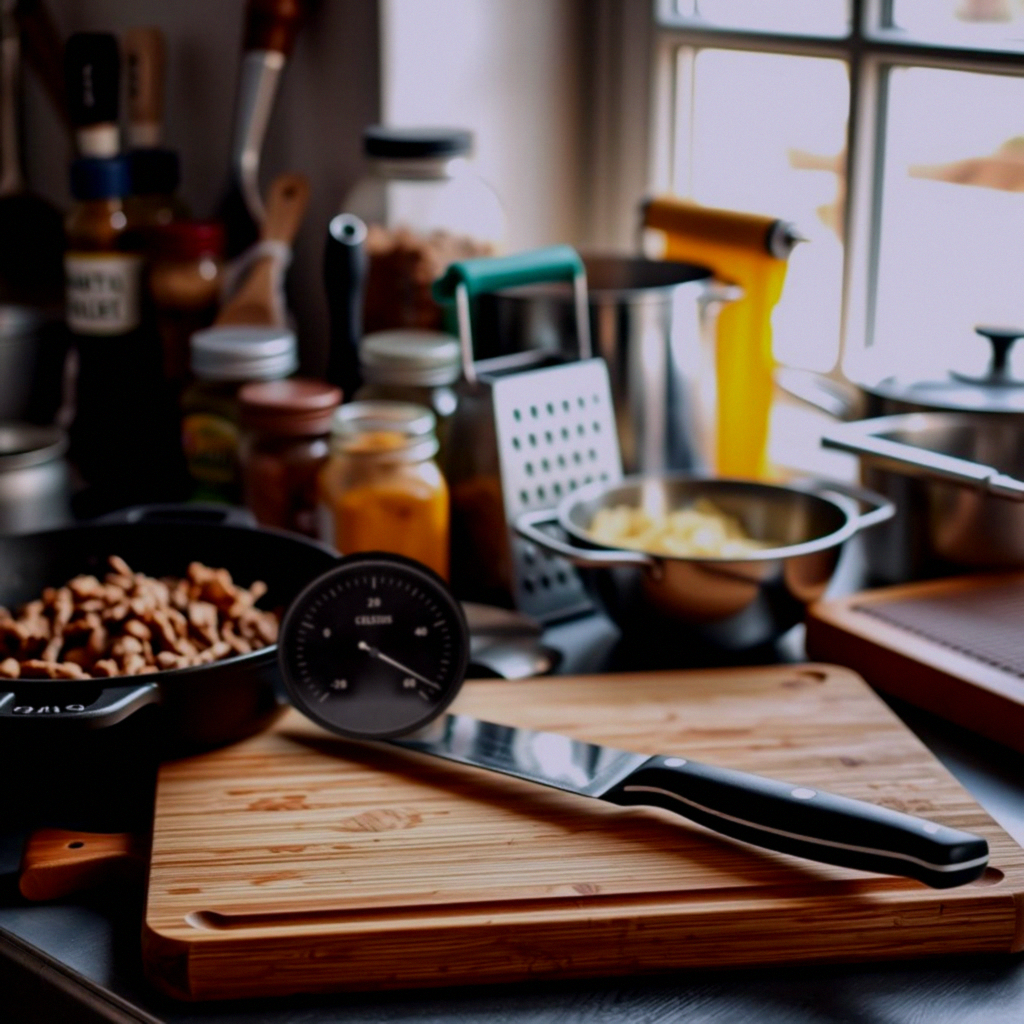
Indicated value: 56 °C
